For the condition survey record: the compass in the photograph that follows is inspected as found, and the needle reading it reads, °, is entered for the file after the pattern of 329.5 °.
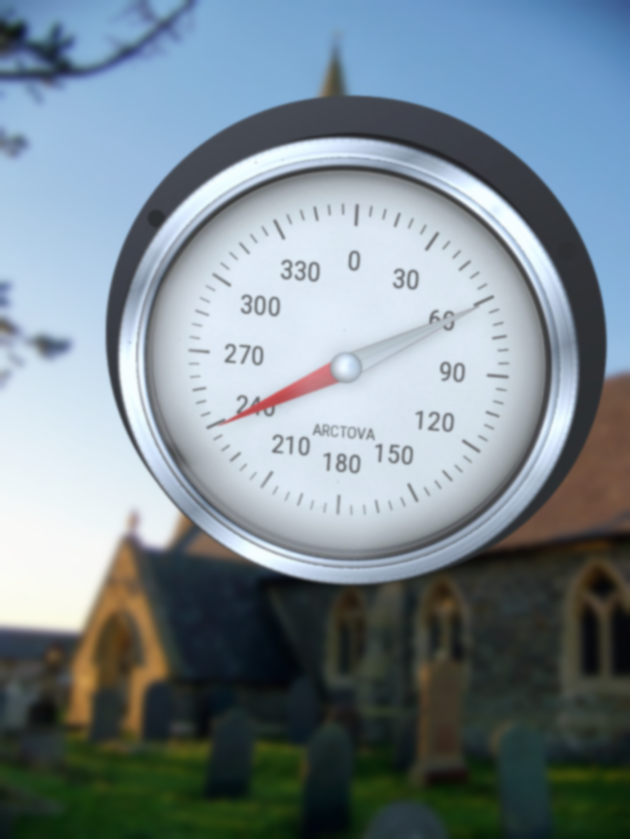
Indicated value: 240 °
